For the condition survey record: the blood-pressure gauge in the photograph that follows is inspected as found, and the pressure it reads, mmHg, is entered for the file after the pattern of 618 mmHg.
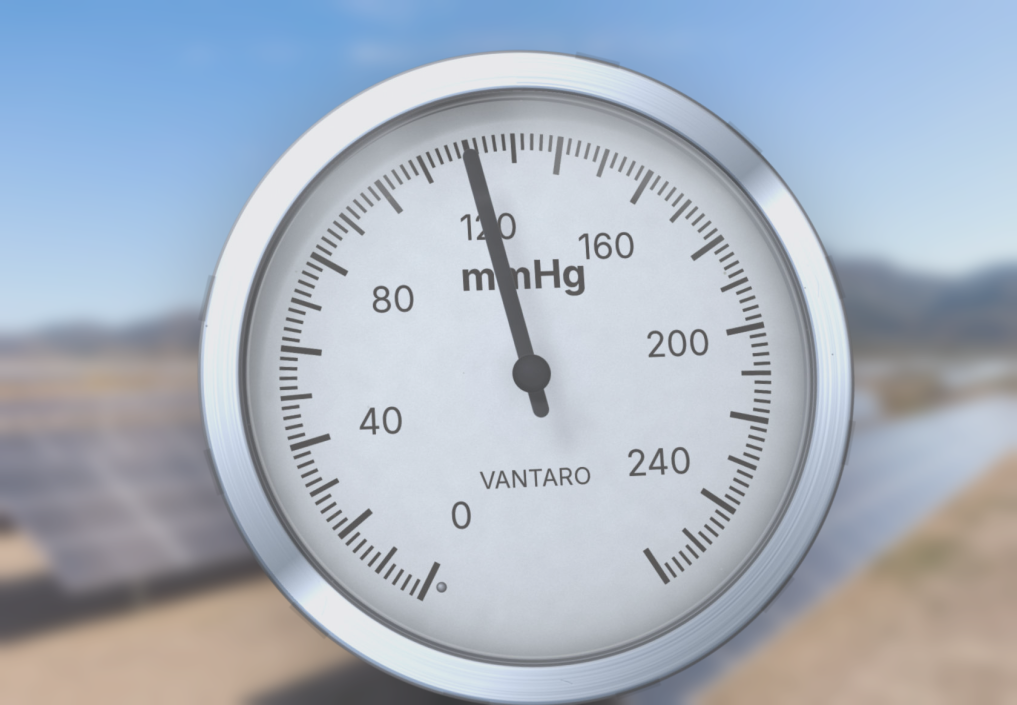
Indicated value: 120 mmHg
